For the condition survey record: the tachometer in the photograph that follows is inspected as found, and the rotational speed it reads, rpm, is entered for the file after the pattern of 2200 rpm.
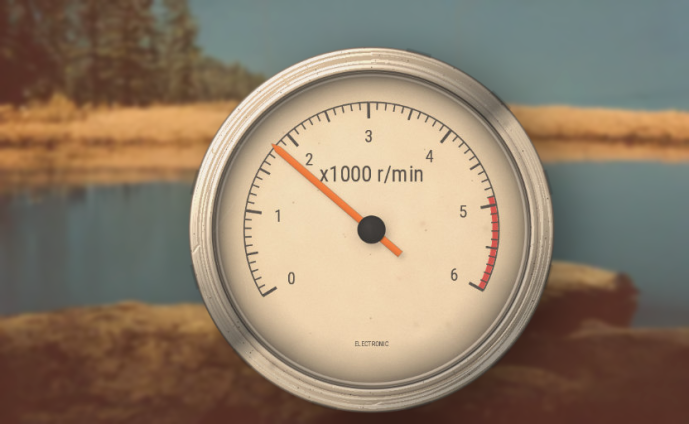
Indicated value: 1800 rpm
